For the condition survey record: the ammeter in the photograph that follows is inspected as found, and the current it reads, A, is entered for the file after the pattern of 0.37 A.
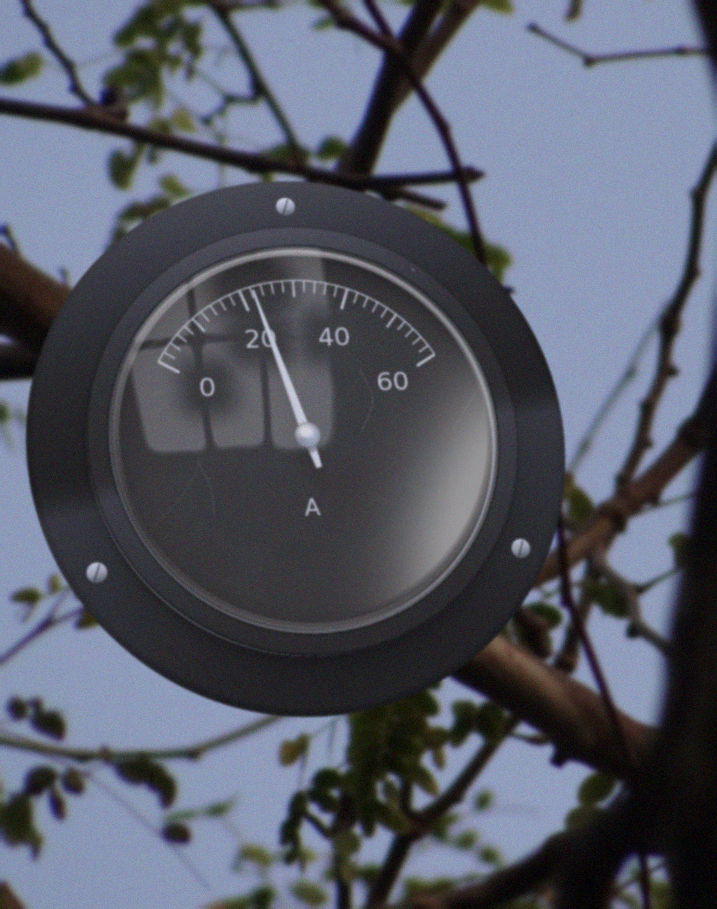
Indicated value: 22 A
